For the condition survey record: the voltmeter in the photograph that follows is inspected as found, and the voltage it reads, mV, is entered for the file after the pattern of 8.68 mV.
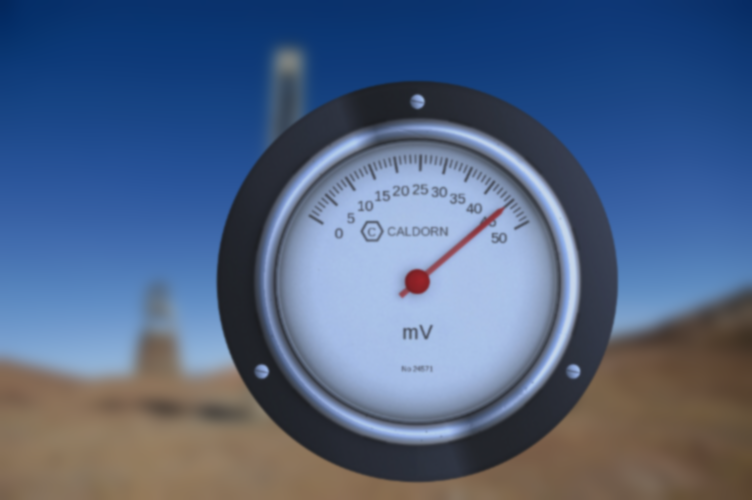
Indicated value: 45 mV
